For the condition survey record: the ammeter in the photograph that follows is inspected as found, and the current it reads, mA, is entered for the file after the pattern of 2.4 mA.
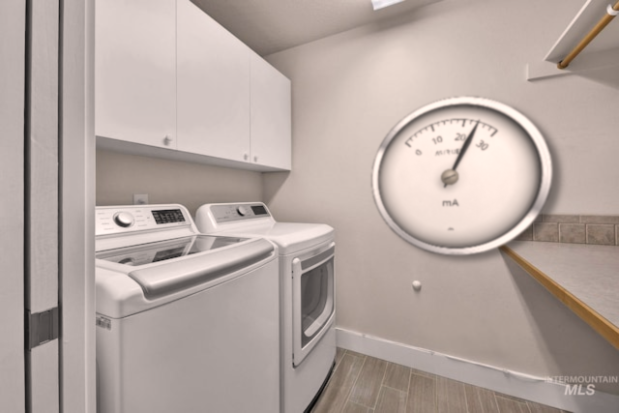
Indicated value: 24 mA
